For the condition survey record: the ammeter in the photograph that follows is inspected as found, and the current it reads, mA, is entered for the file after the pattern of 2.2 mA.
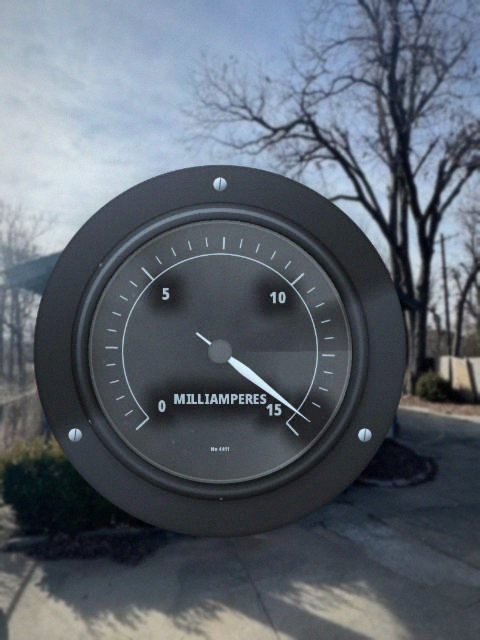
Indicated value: 14.5 mA
